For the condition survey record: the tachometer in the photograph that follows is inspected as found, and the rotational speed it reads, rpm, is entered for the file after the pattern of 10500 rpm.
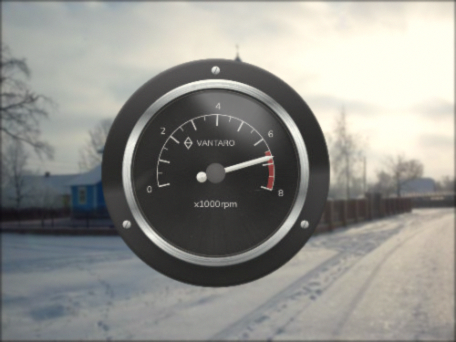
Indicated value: 6750 rpm
